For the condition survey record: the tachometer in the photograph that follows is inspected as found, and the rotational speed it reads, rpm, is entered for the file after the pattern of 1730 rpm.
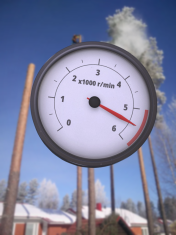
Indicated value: 5500 rpm
